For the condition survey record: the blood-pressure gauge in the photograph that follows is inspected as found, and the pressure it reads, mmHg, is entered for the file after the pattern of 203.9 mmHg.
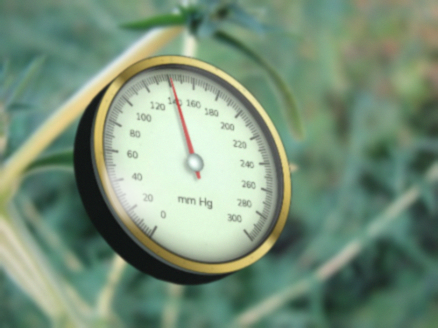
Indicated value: 140 mmHg
